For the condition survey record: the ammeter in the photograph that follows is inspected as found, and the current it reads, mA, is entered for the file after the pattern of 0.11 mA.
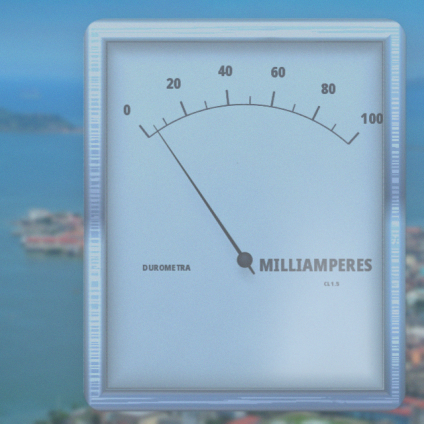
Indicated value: 5 mA
